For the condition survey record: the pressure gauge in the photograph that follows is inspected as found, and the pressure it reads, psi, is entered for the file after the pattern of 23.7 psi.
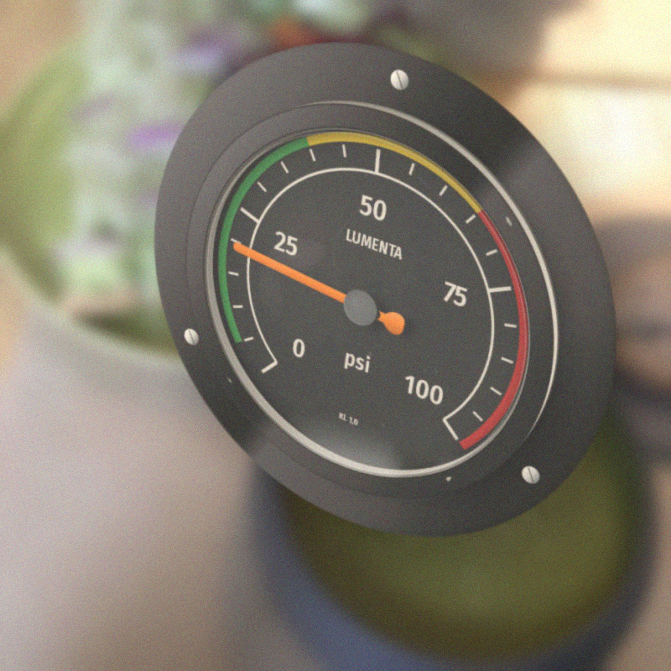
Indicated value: 20 psi
